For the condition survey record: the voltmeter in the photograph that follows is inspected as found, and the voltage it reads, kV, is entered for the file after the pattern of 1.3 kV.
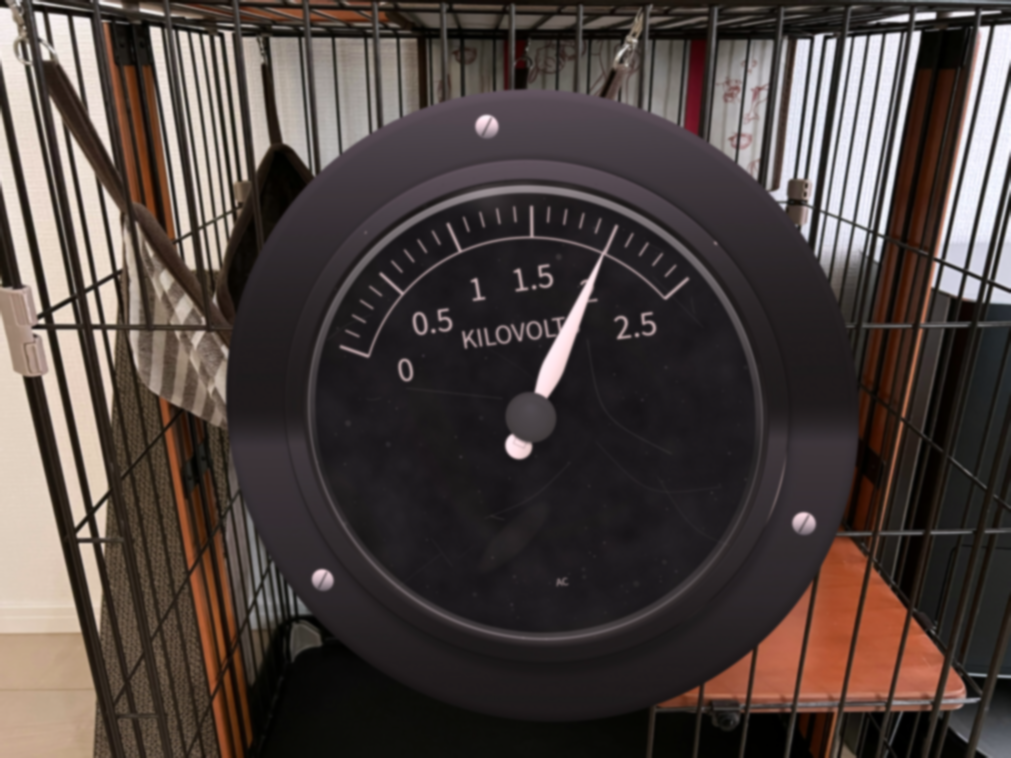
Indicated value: 2 kV
